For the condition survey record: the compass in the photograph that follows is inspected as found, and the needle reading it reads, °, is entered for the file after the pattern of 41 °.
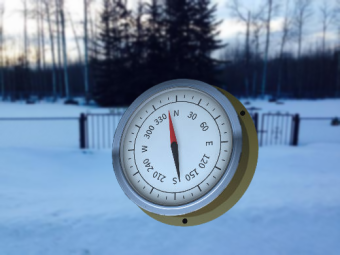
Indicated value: 350 °
